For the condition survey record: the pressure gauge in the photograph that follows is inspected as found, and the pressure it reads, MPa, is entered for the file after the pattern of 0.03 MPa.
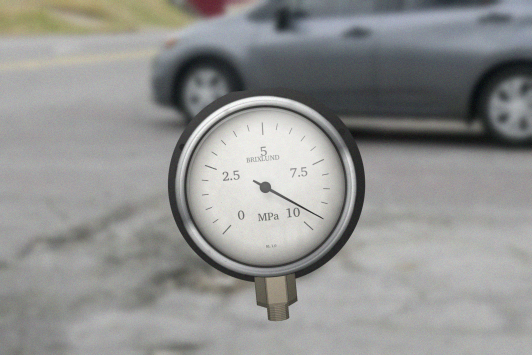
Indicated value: 9.5 MPa
